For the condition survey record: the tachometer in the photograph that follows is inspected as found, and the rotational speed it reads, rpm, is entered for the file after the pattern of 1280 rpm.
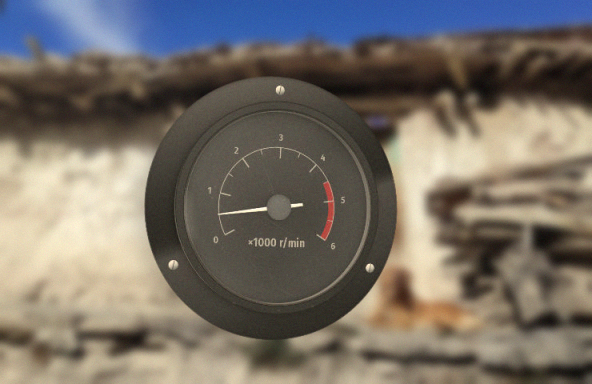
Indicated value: 500 rpm
